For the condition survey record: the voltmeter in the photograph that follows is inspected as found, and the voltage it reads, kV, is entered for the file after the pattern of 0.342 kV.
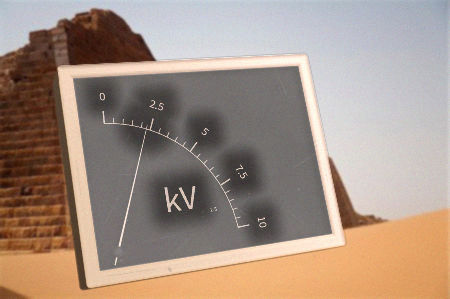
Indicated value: 2.25 kV
